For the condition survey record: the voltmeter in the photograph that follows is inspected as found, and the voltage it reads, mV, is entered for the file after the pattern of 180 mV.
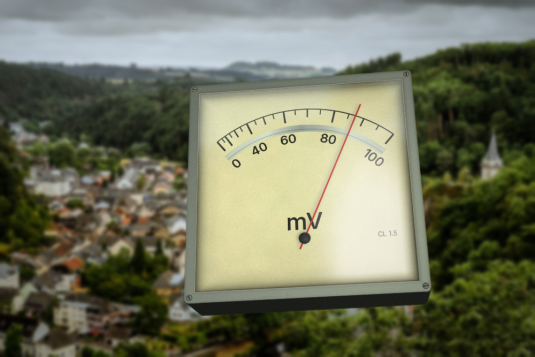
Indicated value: 87.5 mV
